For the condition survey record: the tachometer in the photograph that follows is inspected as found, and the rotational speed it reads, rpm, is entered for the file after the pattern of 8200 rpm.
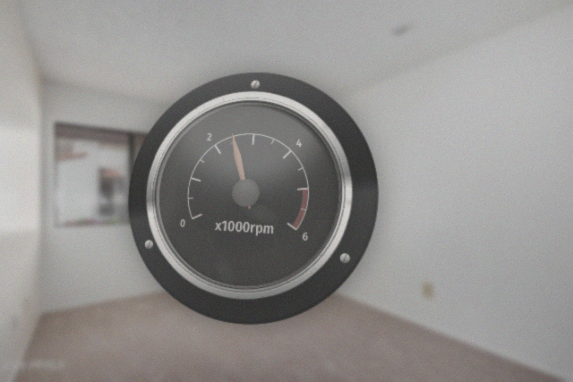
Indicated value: 2500 rpm
